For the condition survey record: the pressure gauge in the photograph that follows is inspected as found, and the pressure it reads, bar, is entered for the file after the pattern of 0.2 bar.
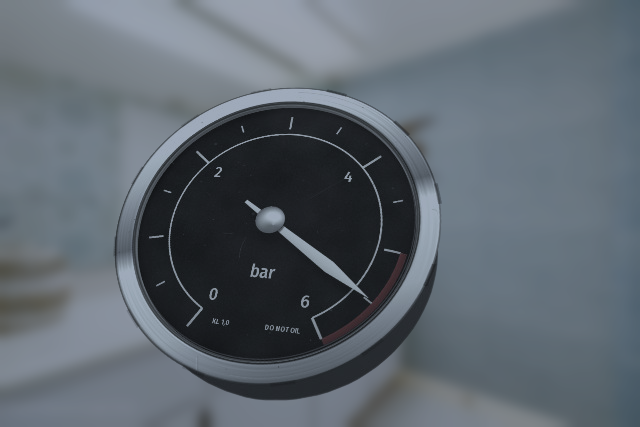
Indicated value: 5.5 bar
